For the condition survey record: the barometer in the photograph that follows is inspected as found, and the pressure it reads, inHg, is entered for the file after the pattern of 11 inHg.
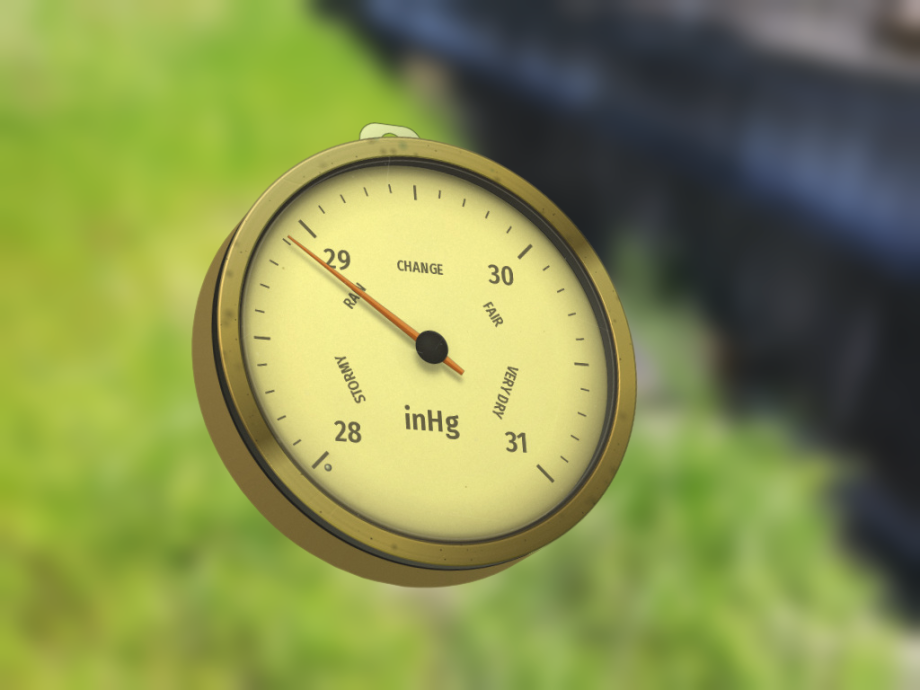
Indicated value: 28.9 inHg
